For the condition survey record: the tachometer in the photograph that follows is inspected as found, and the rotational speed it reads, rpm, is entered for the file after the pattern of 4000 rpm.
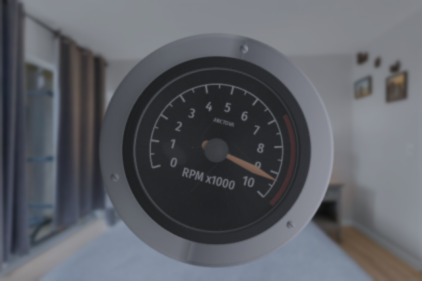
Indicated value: 9250 rpm
